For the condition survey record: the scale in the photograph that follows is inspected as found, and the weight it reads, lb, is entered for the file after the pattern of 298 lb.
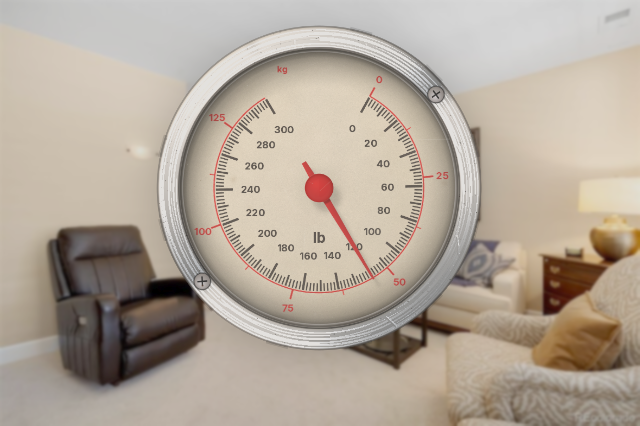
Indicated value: 120 lb
